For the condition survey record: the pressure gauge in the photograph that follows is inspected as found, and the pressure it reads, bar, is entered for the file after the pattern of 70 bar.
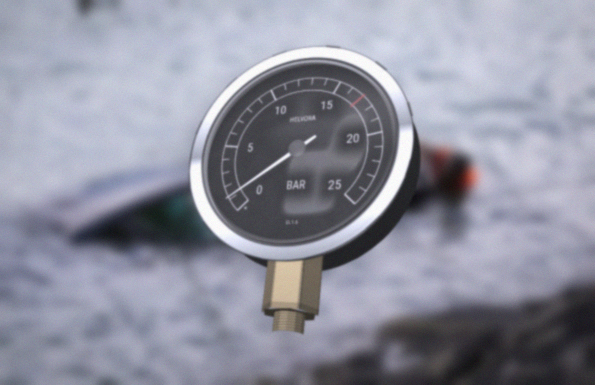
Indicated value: 1 bar
